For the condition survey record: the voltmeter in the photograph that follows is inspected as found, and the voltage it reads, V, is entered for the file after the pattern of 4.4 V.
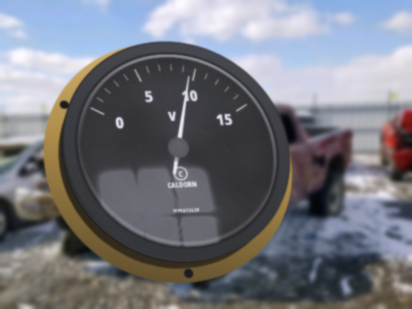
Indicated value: 9.5 V
